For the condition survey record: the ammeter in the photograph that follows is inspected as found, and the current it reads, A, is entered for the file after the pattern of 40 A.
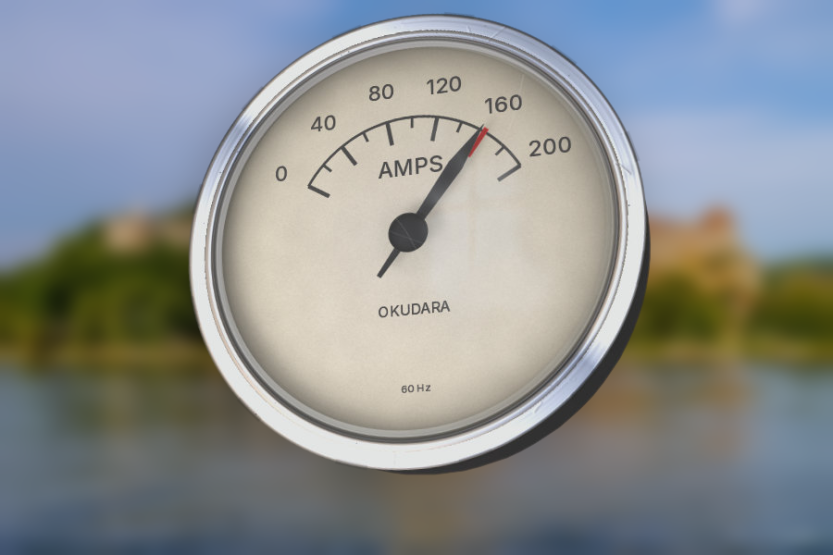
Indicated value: 160 A
